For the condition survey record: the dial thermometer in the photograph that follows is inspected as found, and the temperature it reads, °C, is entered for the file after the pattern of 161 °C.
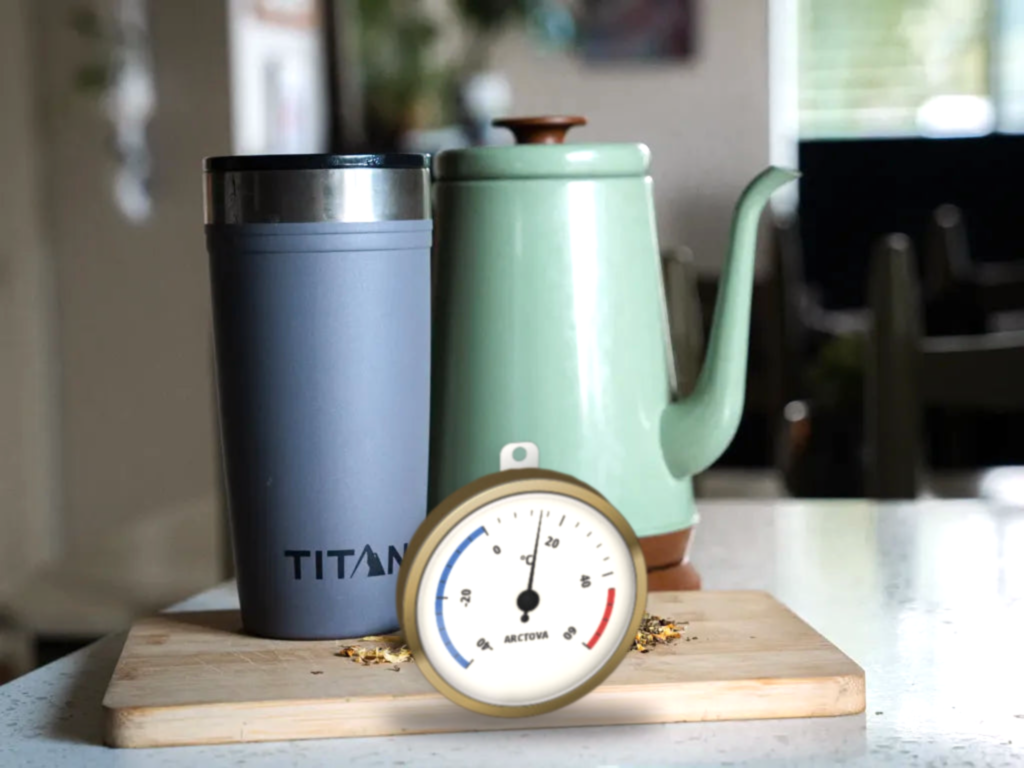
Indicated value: 14 °C
